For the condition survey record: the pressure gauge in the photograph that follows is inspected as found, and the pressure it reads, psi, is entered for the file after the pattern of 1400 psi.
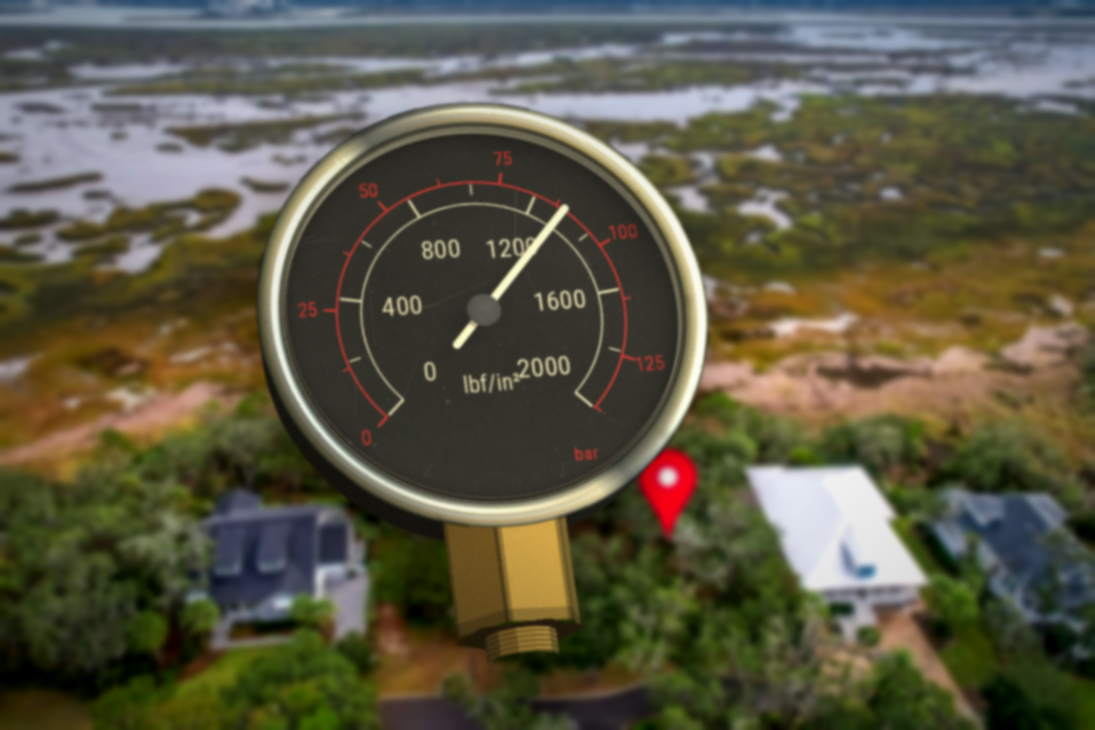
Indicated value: 1300 psi
